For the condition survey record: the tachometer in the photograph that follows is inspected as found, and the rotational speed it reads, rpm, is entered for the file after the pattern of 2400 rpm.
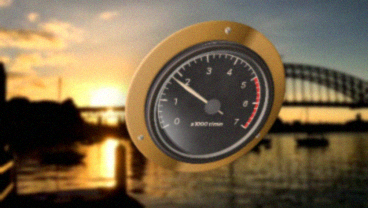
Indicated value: 1800 rpm
